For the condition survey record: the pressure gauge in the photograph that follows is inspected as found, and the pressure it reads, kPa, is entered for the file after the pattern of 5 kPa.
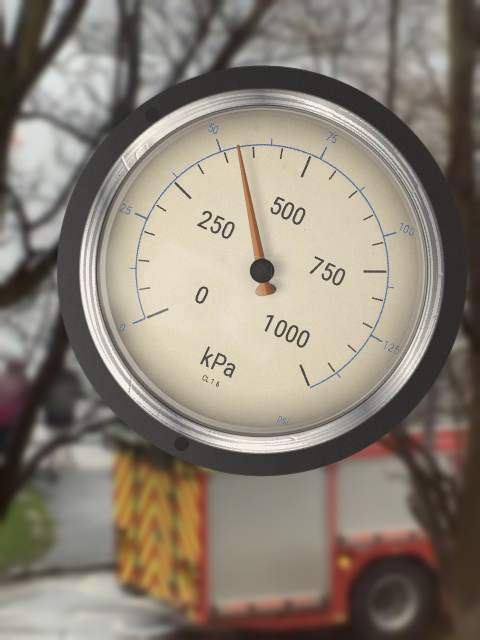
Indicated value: 375 kPa
